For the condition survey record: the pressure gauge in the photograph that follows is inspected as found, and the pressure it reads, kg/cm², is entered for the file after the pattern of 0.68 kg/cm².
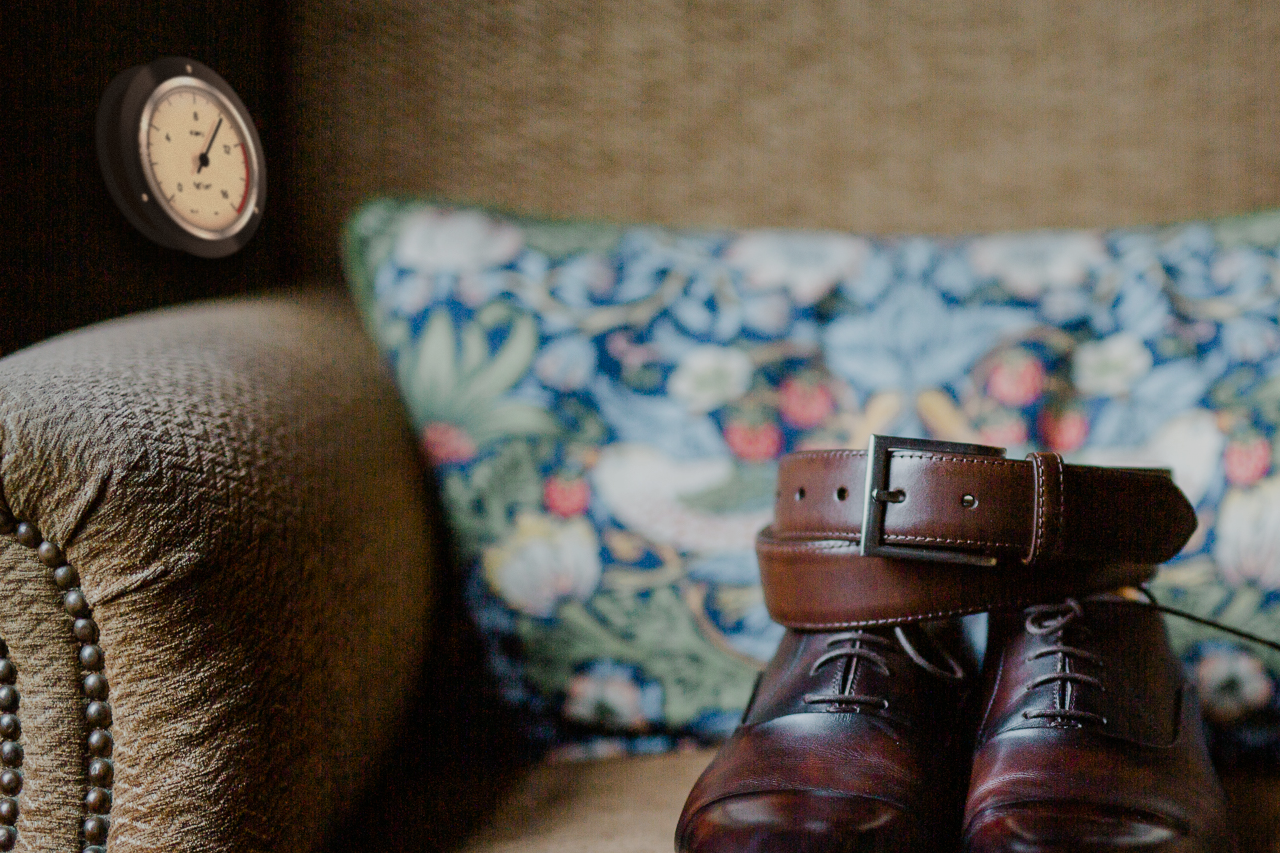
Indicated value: 10 kg/cm²
